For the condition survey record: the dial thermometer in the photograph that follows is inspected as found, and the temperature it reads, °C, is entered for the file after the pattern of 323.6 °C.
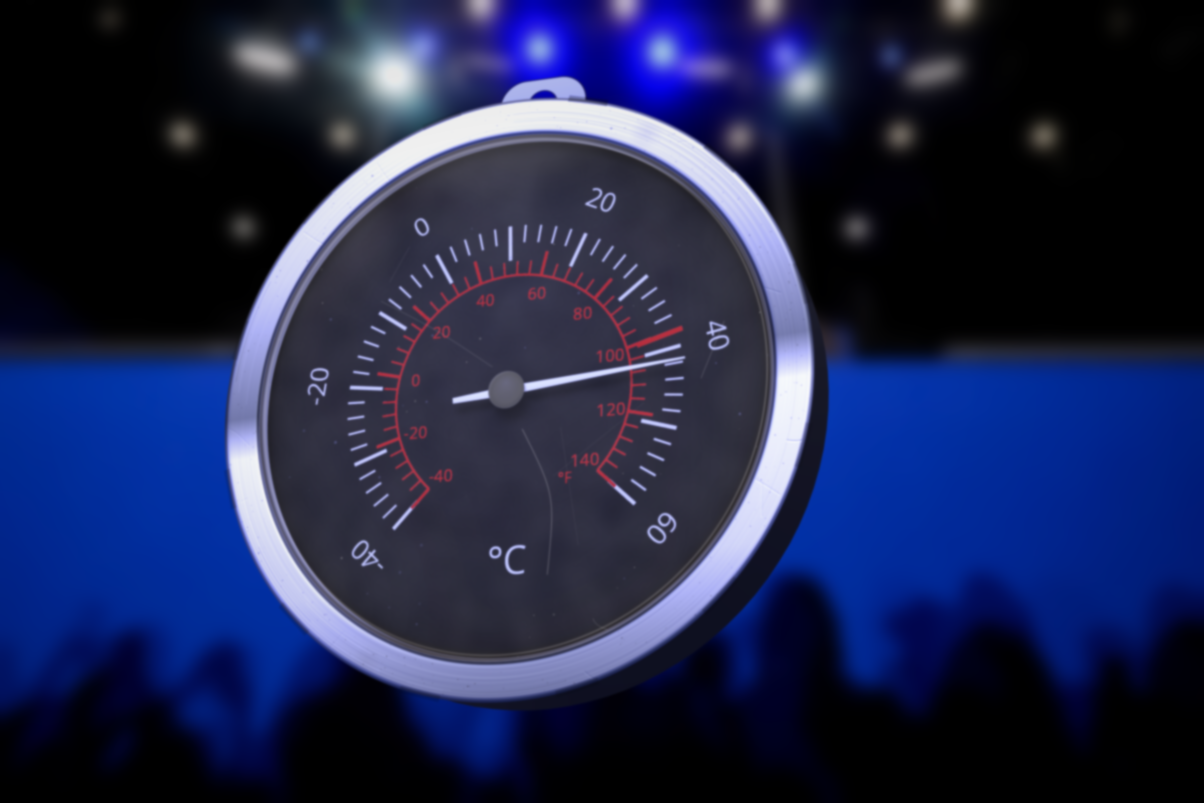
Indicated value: 42 °C
